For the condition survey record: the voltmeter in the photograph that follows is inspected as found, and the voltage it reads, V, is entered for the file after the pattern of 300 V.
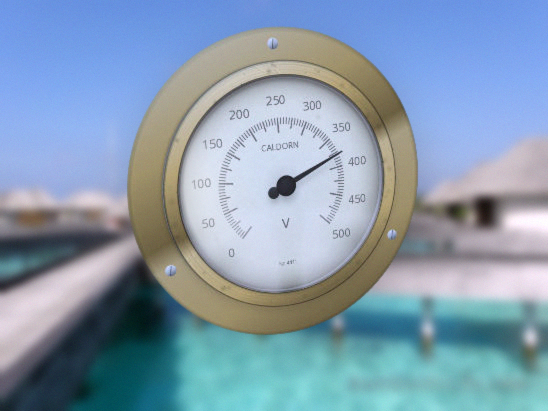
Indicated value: 375 V
